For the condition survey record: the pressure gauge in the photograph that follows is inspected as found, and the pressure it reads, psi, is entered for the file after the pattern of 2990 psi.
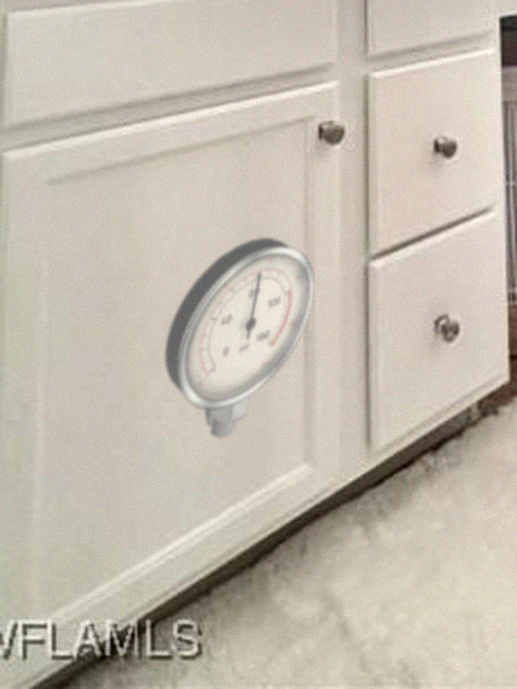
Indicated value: 80 psi
